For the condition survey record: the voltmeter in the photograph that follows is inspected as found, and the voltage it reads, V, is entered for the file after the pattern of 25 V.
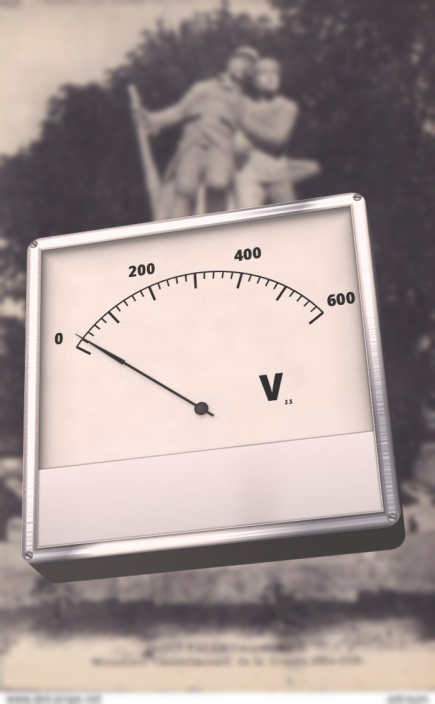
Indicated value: 20 V
